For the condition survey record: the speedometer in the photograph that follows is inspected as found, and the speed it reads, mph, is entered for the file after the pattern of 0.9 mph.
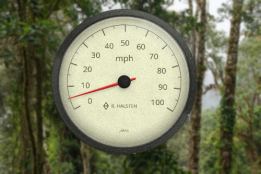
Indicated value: 5 mph
